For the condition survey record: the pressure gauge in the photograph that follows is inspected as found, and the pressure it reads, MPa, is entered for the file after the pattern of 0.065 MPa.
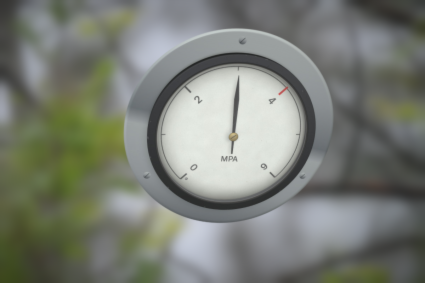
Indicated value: 3 MPa
